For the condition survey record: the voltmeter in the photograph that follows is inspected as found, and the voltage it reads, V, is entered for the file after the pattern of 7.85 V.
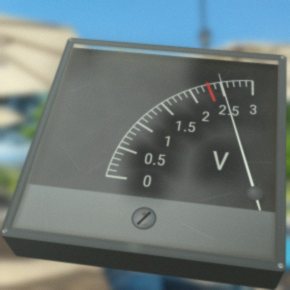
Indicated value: 2.5 V
